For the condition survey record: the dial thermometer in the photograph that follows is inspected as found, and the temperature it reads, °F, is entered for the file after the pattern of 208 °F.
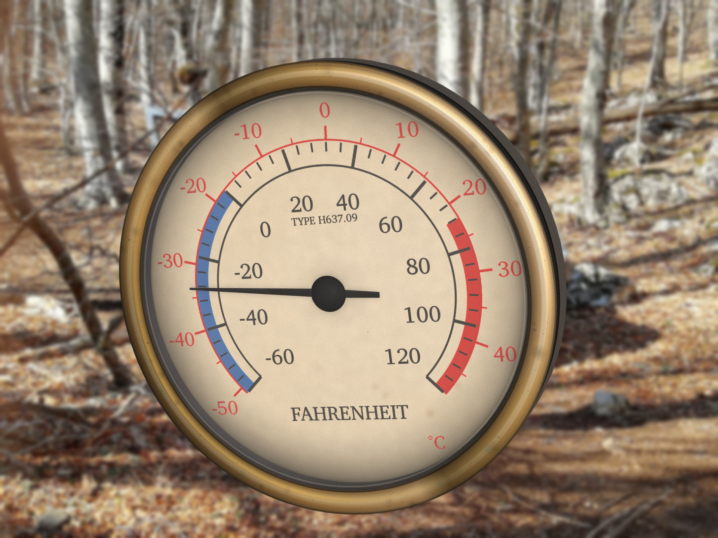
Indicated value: -28 °F
